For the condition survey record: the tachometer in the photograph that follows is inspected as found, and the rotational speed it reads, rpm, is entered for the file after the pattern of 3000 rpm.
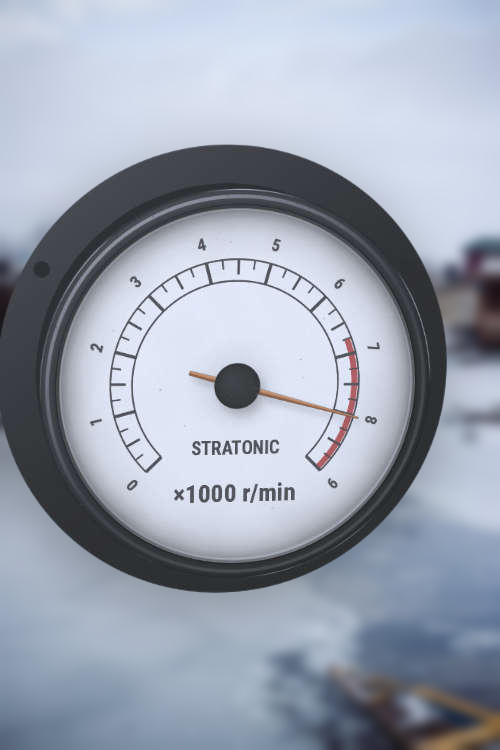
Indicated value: 8000 rpm
